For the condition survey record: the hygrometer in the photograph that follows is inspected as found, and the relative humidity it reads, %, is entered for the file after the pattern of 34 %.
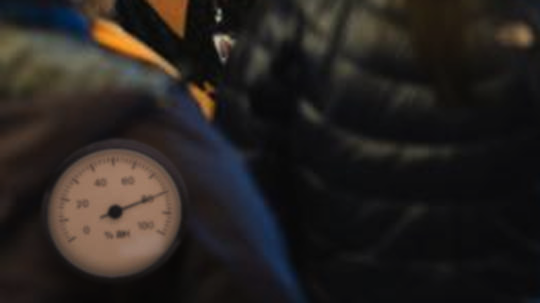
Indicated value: 80 %
